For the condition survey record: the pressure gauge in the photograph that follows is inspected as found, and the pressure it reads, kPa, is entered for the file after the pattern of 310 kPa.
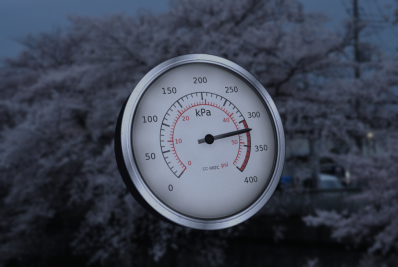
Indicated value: 320 kPa
